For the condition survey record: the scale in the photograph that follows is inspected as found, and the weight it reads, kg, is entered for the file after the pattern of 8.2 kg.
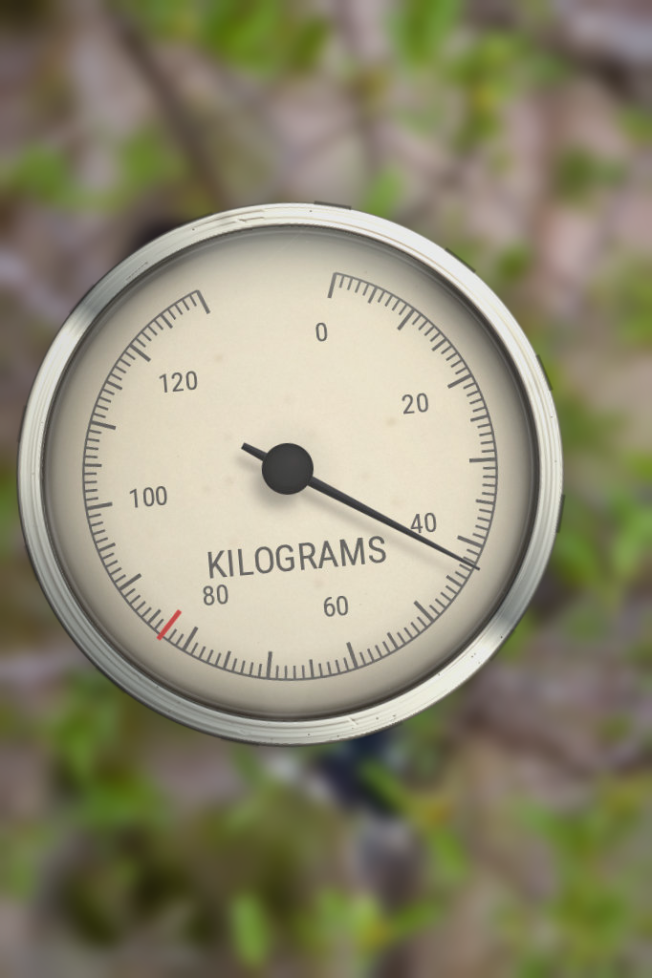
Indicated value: 42.5 kg
